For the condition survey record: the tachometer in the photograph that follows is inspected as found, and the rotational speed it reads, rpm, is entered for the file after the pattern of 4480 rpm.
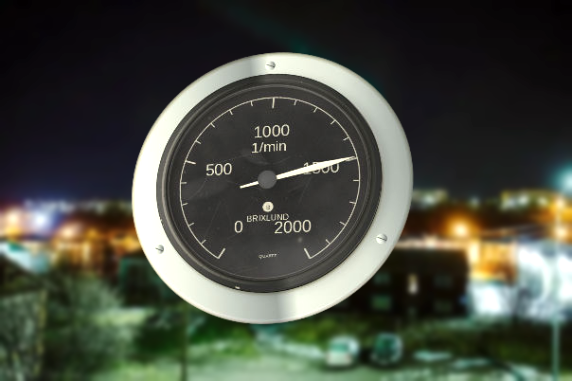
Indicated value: 1500 rpm
